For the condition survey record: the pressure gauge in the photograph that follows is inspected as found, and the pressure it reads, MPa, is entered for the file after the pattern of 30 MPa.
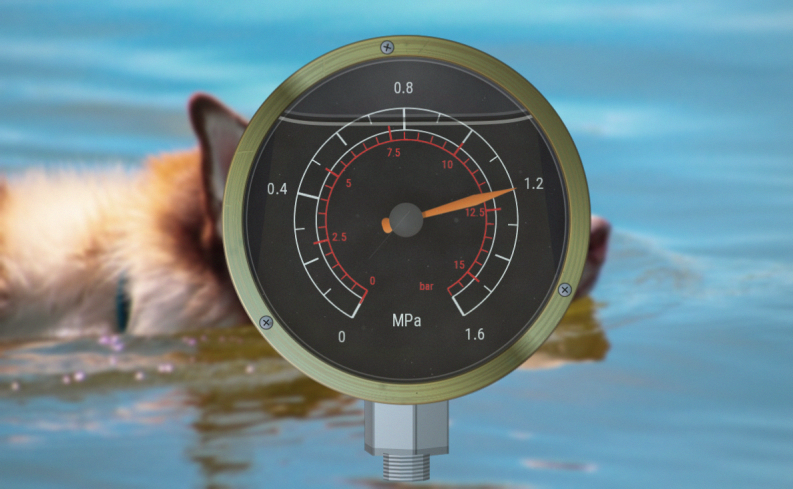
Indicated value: 1.2 MPa
